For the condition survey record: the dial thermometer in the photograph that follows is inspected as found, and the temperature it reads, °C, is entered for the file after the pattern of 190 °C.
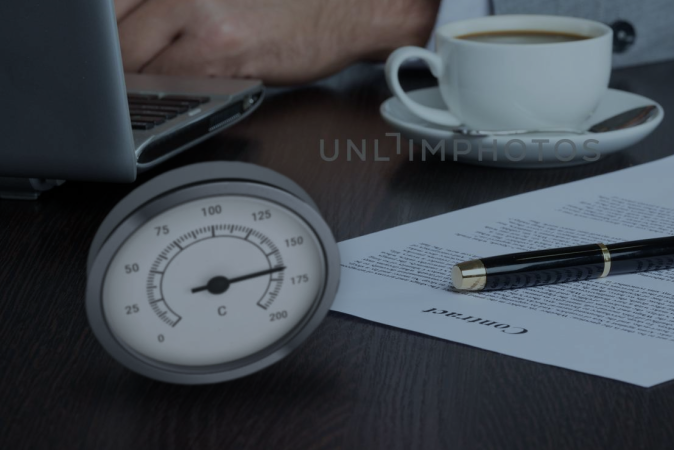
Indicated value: 162.5 °C
